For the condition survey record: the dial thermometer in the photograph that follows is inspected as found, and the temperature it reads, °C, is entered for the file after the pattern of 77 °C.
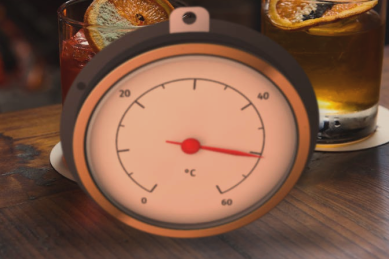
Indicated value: 50 °C
